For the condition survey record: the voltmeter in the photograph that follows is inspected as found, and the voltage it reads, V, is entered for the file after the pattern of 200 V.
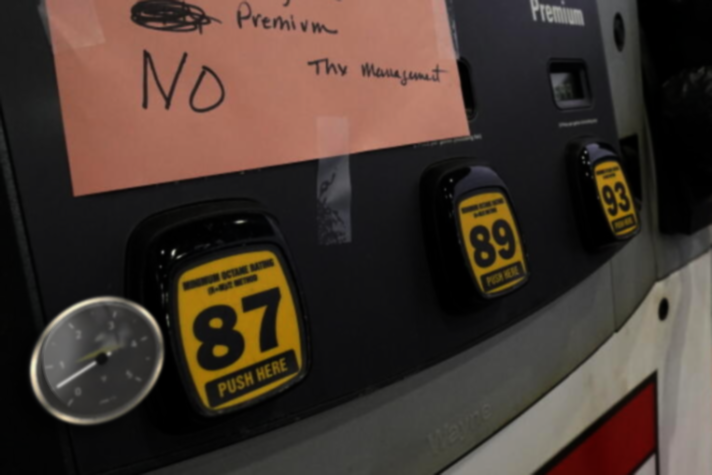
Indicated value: 0.5 V
